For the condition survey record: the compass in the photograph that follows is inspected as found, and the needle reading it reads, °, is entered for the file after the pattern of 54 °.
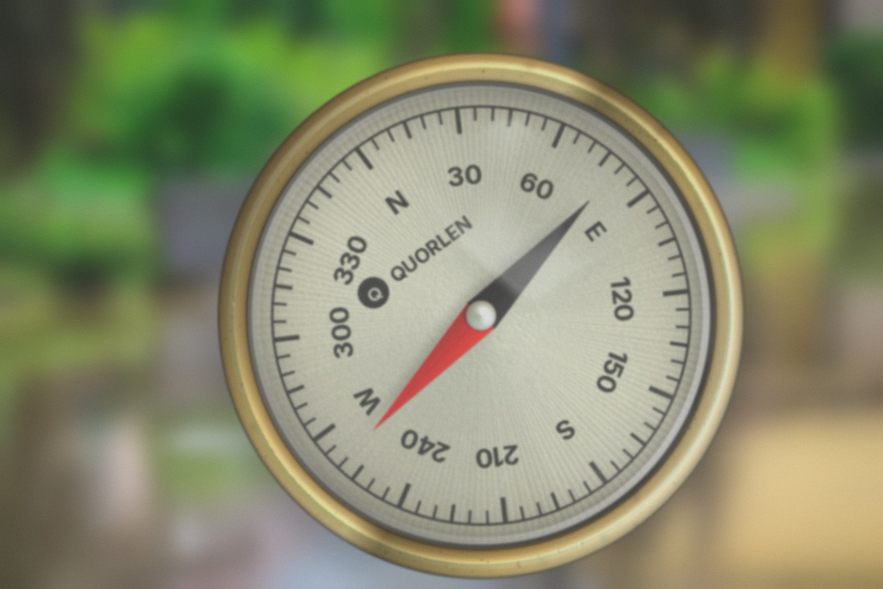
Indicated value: 260 °
